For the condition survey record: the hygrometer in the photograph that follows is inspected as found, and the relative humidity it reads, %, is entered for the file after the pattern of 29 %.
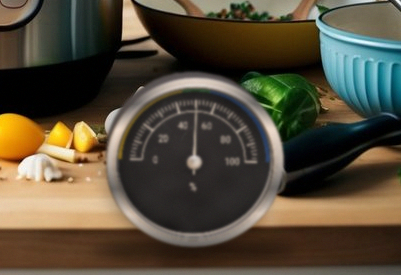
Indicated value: 50 %
